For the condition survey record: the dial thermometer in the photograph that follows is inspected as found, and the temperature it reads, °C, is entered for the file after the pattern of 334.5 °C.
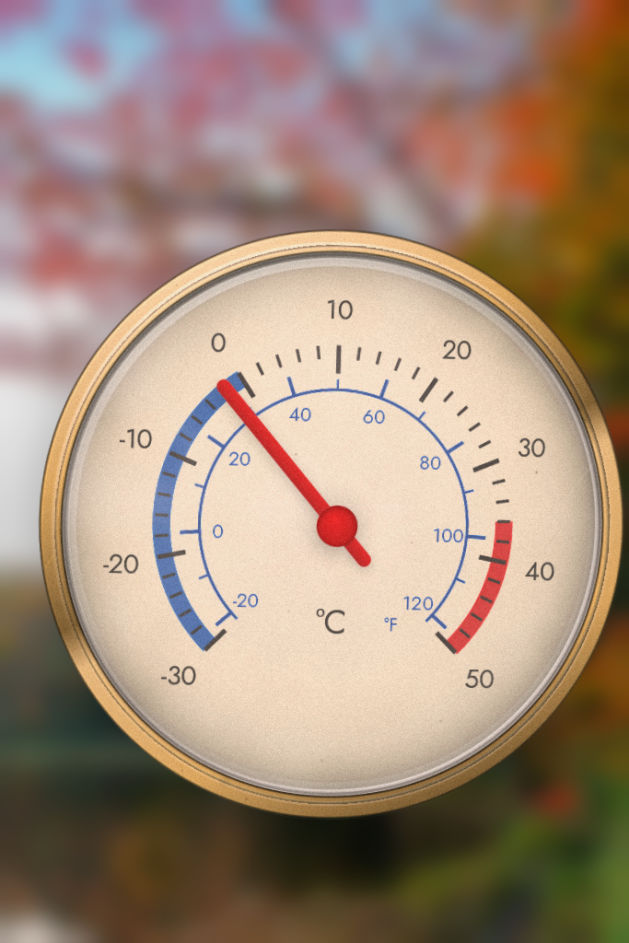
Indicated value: -2 °C
